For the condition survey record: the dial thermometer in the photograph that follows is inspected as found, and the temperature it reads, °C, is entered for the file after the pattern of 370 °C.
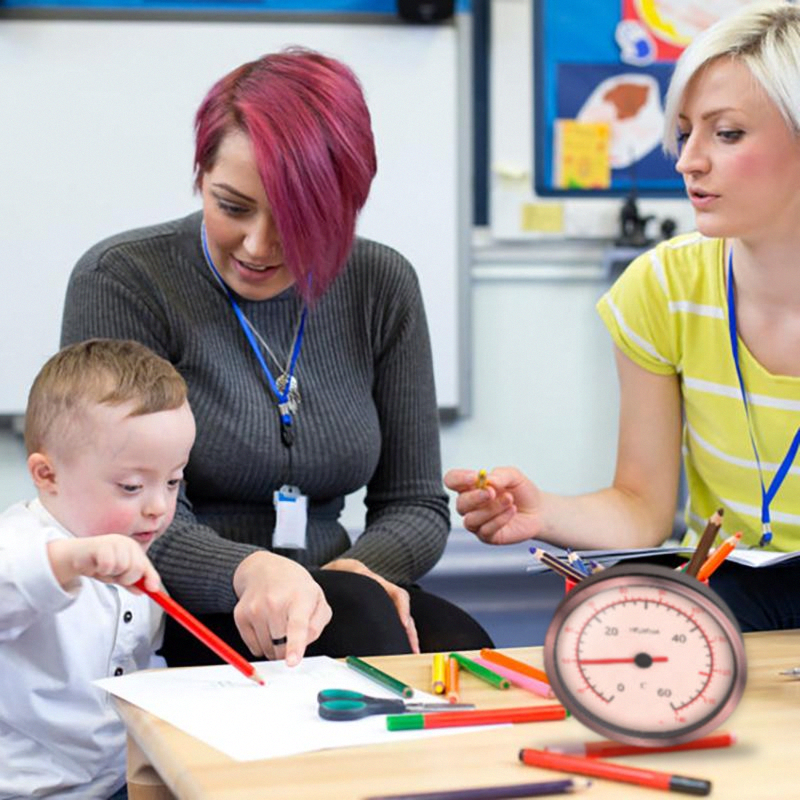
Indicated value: 10 °C
